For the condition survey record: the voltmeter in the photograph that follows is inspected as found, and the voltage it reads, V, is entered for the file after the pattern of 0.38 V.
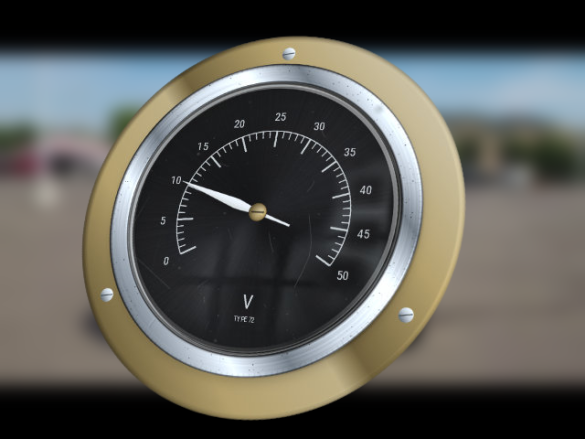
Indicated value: 10 V
